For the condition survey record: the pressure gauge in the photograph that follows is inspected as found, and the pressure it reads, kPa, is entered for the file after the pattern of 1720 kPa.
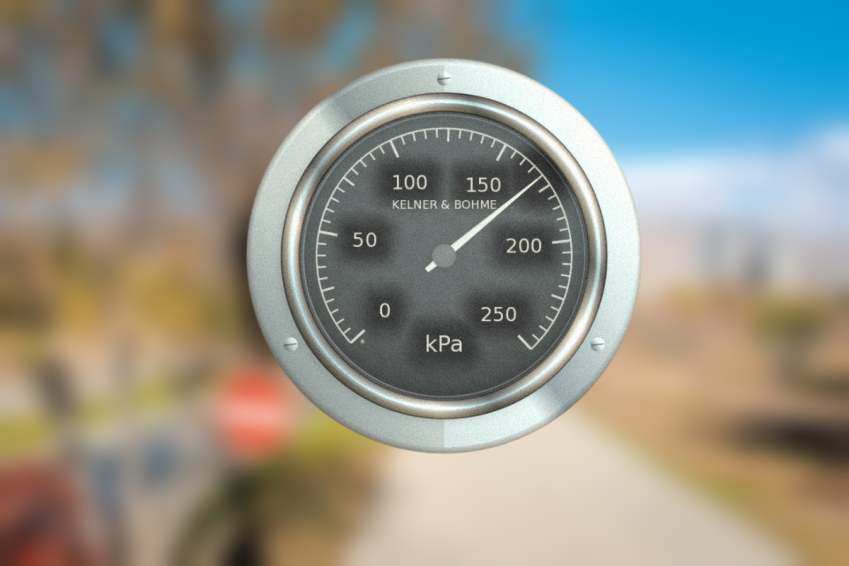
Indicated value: 170 kPa
